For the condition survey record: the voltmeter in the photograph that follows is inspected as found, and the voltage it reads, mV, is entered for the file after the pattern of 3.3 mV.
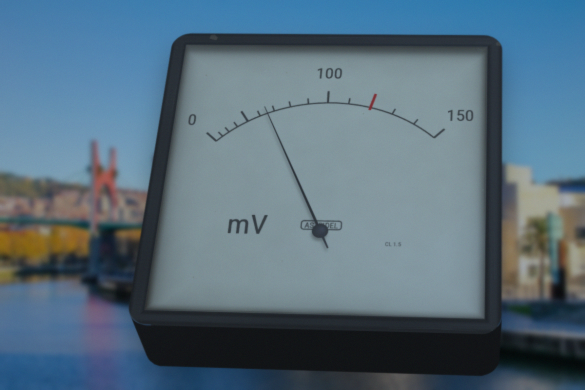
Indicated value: 65 mV
